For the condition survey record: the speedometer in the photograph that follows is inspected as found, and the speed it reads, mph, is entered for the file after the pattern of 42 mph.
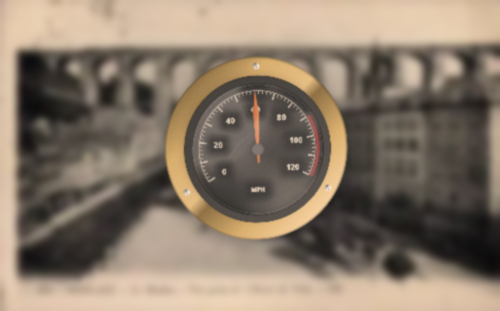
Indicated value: 60 mph
